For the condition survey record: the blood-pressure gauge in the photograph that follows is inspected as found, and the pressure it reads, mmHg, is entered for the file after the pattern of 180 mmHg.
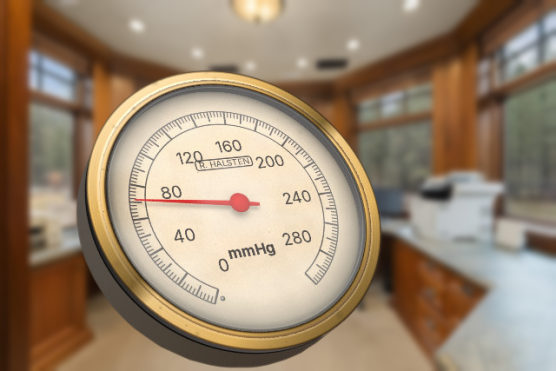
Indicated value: 70 mmHg
